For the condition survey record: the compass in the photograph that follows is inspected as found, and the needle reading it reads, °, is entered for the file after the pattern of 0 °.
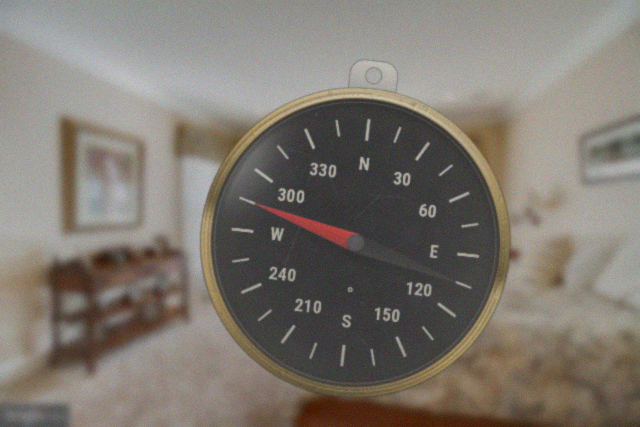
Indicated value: 285 °
